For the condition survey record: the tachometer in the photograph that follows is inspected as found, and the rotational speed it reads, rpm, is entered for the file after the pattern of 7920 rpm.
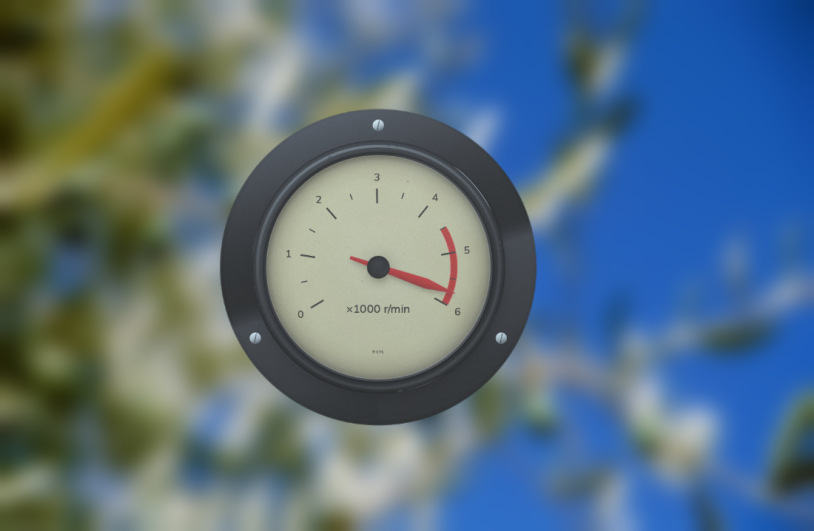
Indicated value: 5750 rpm
